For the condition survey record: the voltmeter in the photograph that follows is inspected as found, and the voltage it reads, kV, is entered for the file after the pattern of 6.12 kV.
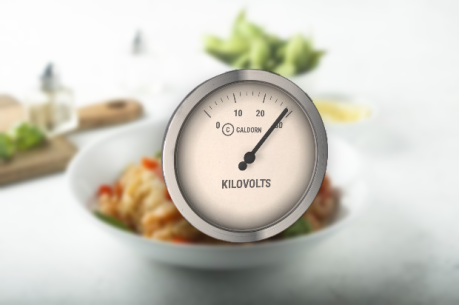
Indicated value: 28 kV
